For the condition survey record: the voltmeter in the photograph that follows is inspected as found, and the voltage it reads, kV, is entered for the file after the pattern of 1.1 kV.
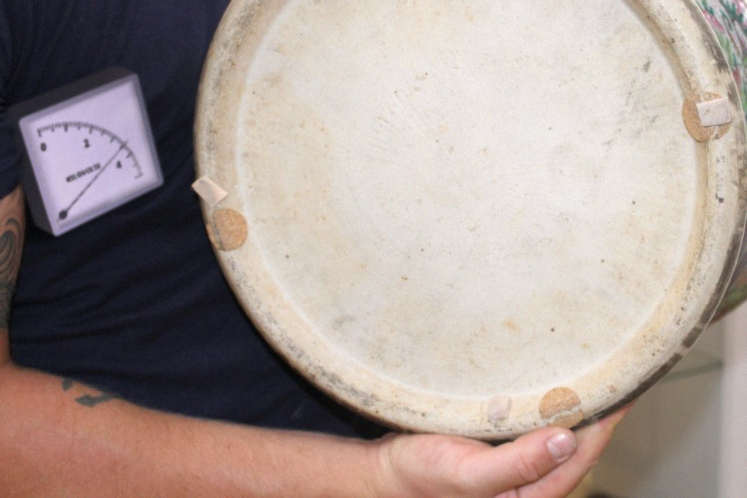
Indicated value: 3.5 kV
